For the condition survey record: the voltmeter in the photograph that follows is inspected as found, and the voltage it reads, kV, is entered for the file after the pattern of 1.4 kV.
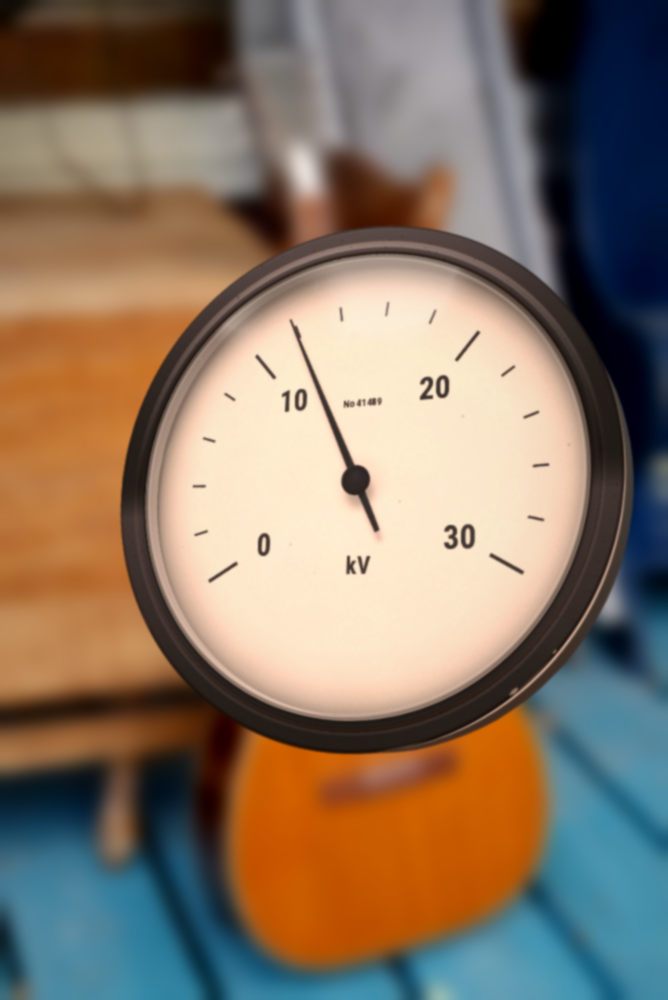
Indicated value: 12 kV
